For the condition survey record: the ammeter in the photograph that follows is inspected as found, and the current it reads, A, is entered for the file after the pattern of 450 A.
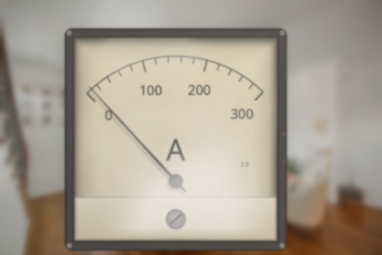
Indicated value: 10 A
